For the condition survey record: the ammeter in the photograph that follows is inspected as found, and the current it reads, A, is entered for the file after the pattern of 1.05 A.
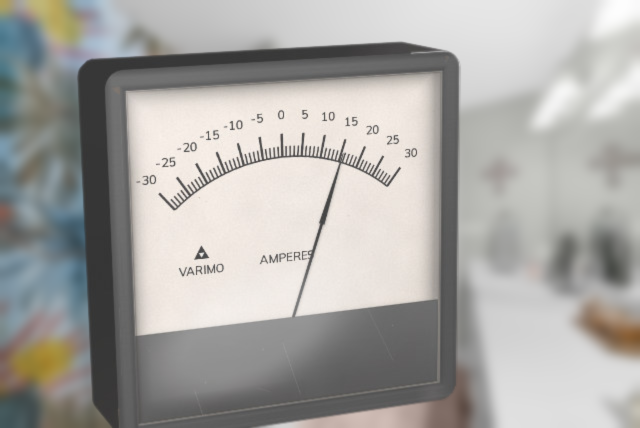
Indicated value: 15 A
